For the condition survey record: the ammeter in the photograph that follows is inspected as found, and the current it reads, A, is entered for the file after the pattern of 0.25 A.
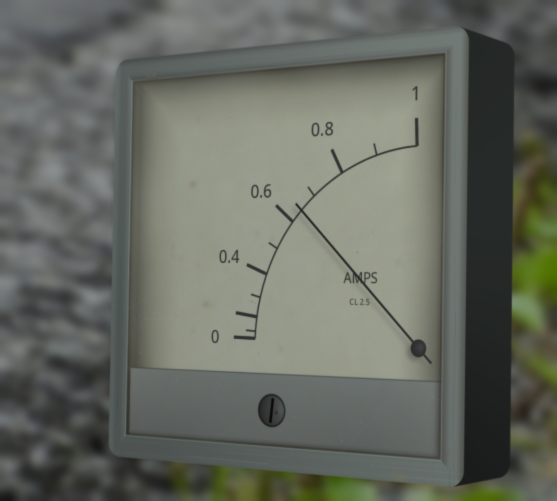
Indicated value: 0.65 A
